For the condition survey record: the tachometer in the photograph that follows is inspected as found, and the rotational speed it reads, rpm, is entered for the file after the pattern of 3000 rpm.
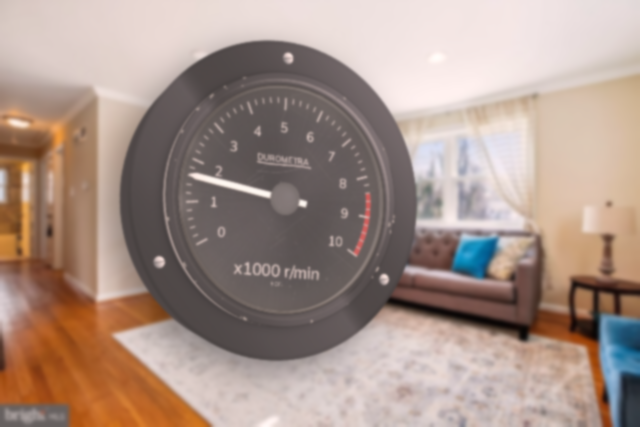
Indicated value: 1600 rpm
